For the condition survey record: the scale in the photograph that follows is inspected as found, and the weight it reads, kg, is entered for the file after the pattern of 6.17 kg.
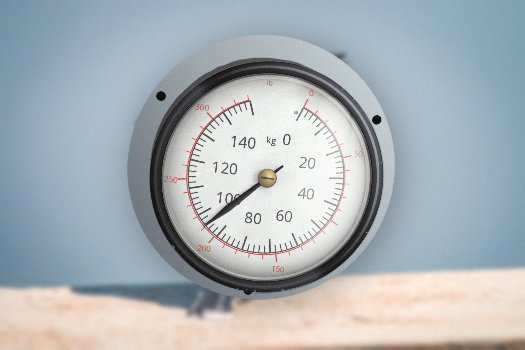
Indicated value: 96 kg
